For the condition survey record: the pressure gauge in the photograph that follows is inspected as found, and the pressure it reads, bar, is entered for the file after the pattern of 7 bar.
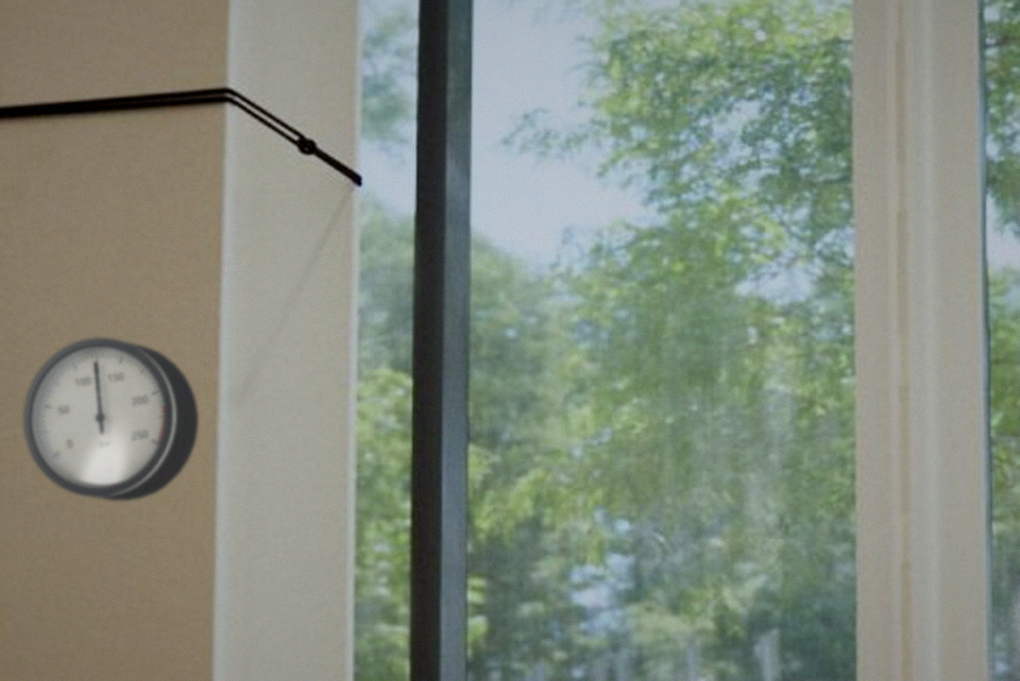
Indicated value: 125 bar
